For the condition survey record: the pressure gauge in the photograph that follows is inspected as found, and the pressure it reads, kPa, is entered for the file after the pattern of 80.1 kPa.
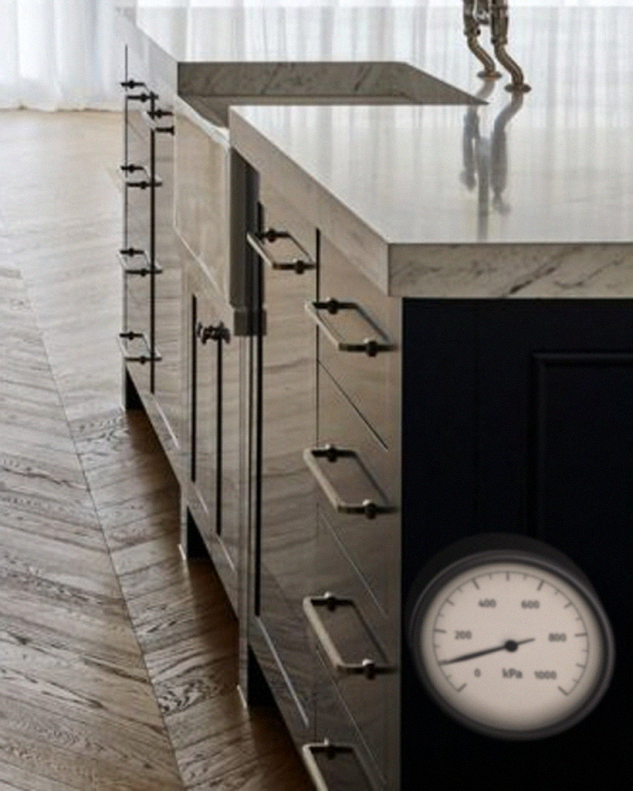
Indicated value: 100 kPa
